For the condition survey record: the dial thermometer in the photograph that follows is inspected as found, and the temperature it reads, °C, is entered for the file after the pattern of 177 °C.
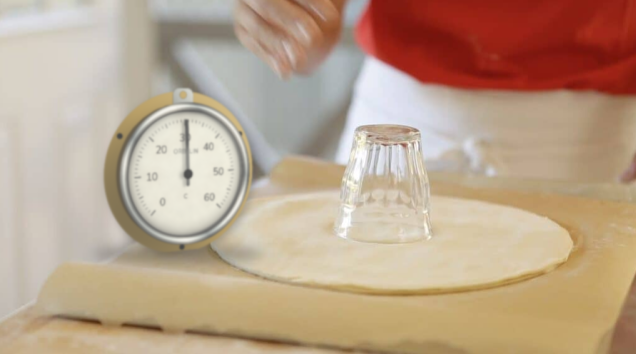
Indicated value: 30 °C
